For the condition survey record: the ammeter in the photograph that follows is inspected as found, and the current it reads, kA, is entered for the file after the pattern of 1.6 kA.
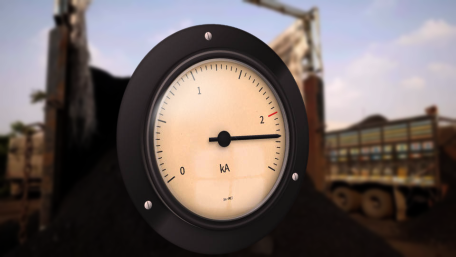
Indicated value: 2.2 kA
